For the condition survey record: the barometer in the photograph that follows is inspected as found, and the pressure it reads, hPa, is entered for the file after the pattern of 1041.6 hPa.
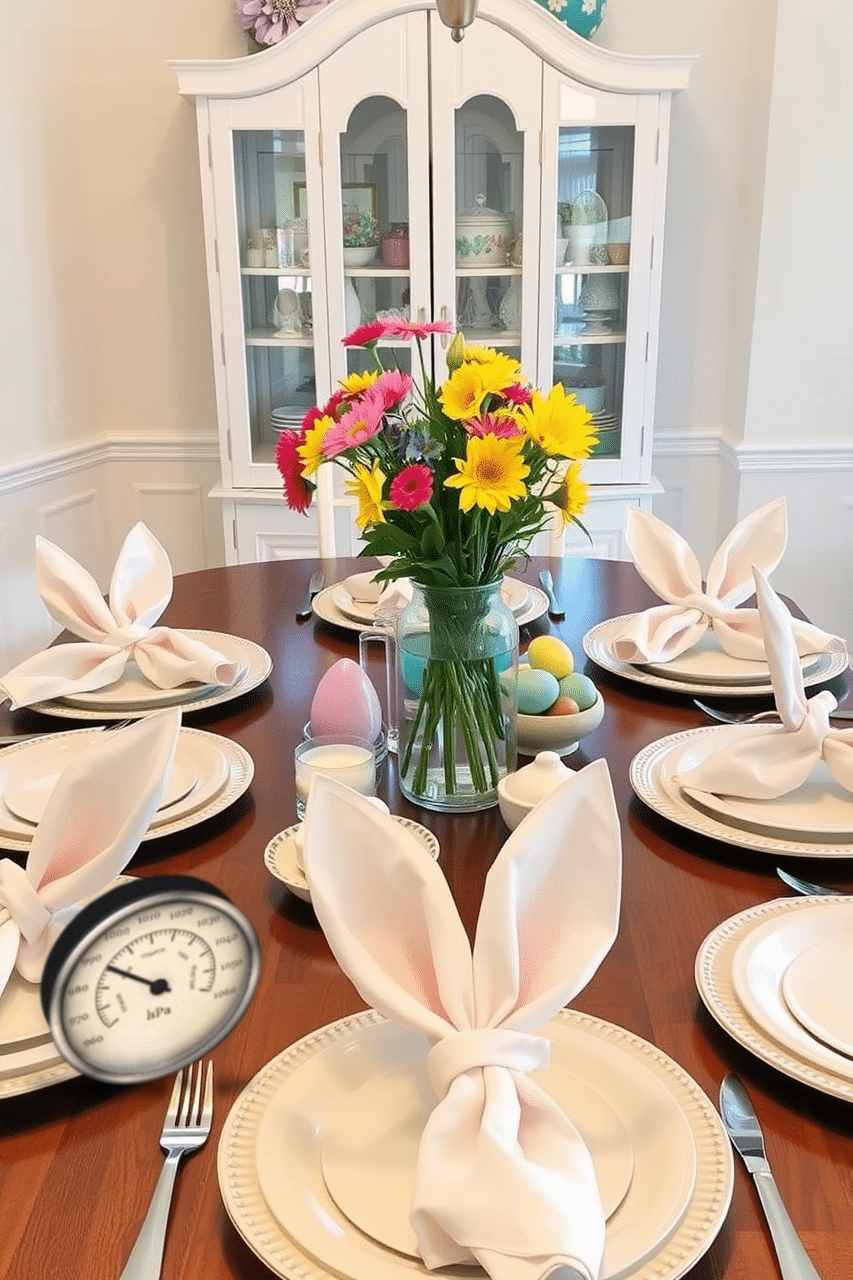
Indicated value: 990 hPa
